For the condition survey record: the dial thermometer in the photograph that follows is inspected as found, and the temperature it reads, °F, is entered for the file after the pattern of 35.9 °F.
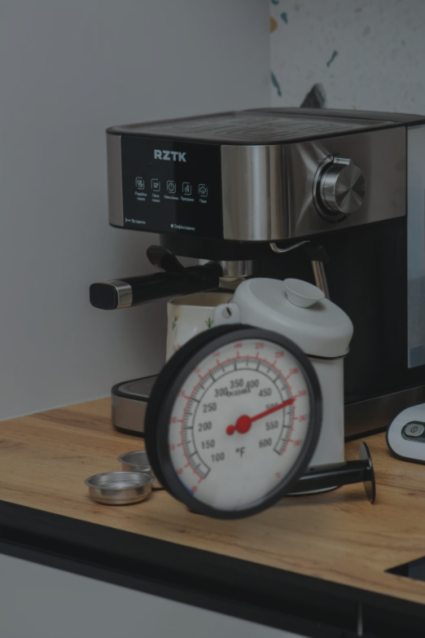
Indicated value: 500 °F
